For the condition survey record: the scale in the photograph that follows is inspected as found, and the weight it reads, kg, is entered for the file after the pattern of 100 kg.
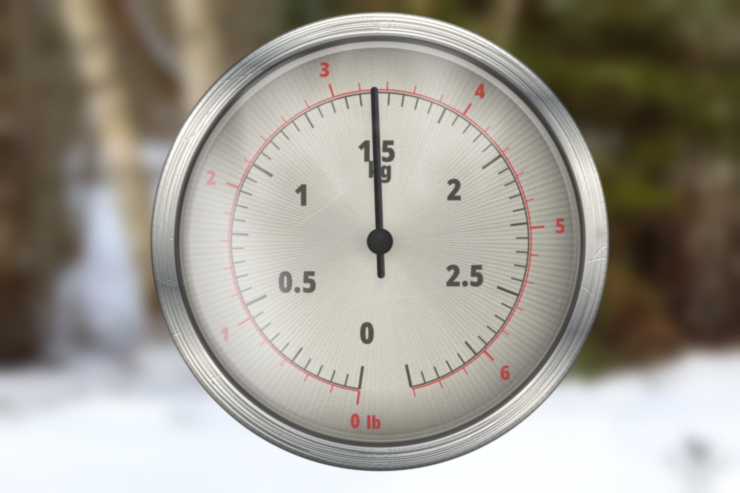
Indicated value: 1.5 kg
